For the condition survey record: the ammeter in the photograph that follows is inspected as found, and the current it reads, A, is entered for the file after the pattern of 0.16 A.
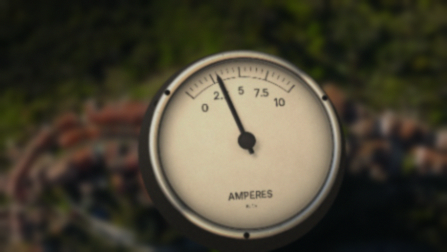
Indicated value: 3 A
